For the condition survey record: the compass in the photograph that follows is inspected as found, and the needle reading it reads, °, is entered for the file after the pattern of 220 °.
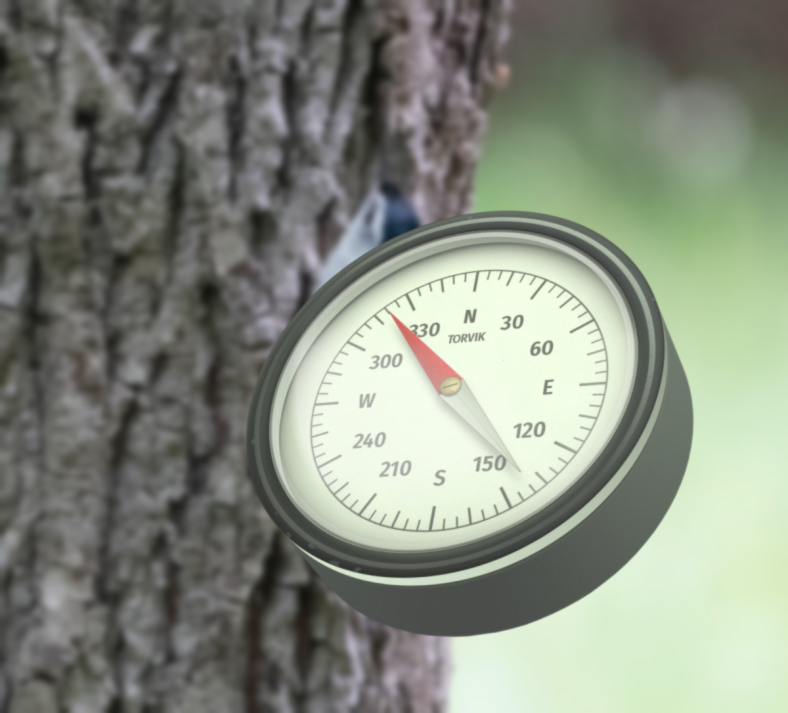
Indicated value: 320 °
